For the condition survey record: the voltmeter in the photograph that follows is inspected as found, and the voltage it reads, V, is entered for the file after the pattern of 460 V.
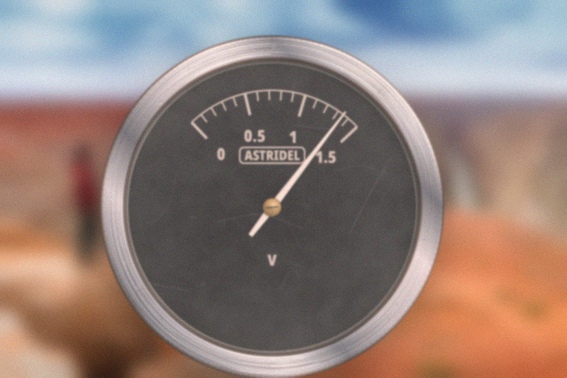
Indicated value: 1.35 V
